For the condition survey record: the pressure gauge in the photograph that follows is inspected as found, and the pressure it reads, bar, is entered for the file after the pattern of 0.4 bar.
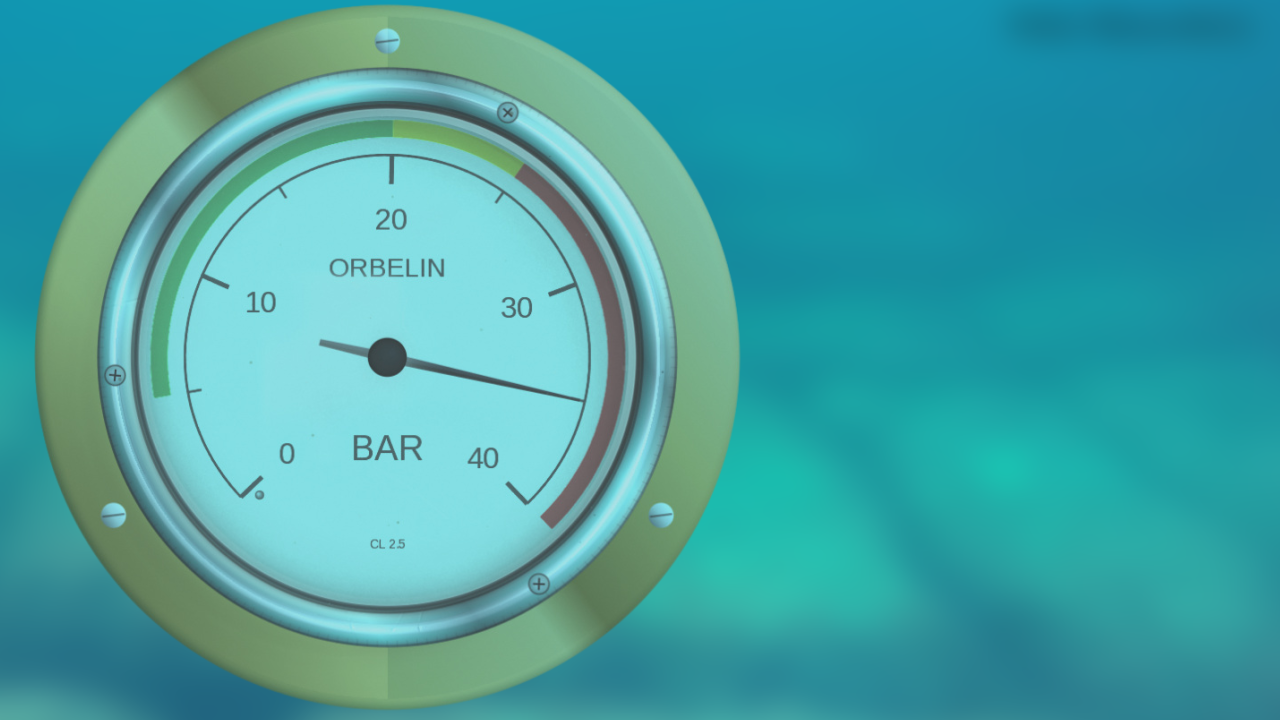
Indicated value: 35 bar
